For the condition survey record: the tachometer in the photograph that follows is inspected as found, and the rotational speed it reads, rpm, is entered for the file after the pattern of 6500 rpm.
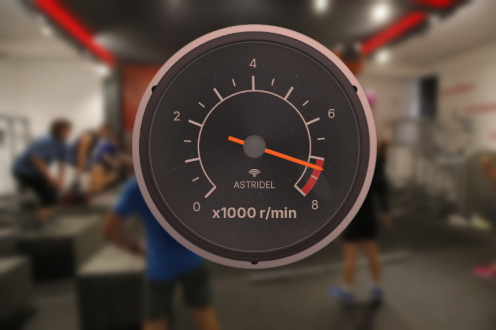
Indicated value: 7250 rpm
